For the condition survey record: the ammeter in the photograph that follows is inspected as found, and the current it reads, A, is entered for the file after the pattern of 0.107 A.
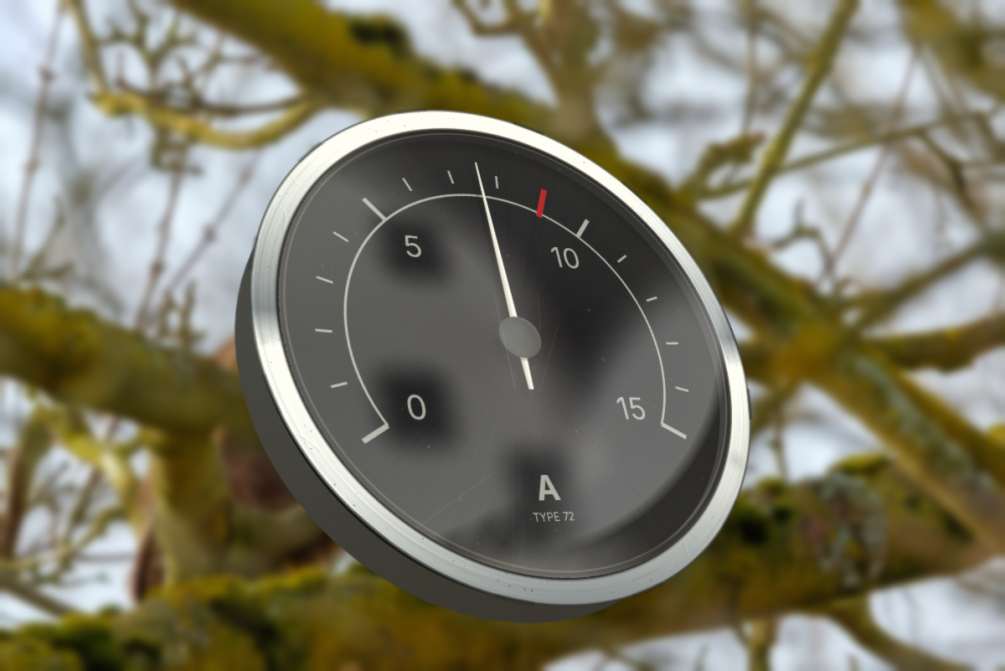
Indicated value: 7.5 A
